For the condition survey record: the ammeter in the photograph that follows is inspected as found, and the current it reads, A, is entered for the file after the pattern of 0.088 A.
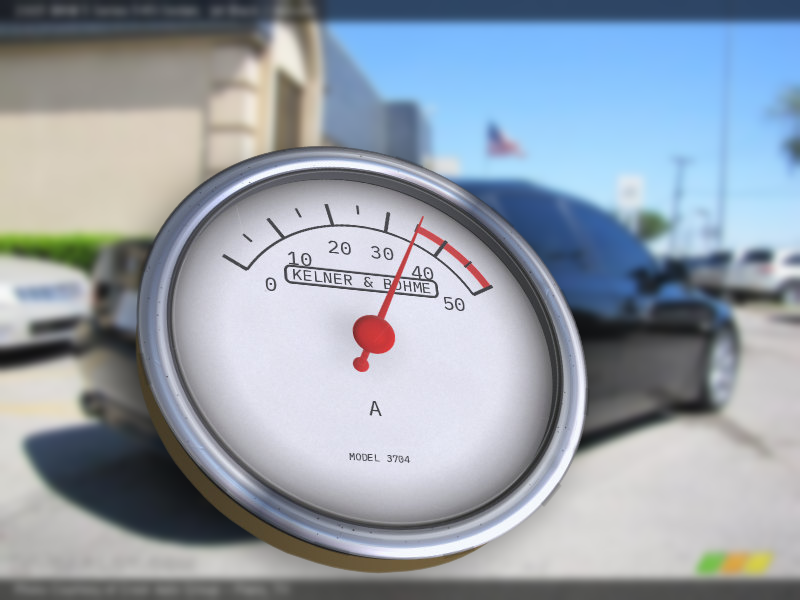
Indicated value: 35 A
